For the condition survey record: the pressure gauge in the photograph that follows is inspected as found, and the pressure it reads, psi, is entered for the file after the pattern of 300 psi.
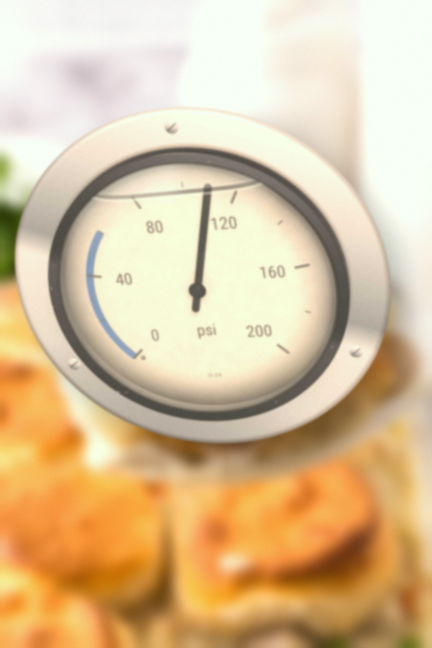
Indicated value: 110 psi
